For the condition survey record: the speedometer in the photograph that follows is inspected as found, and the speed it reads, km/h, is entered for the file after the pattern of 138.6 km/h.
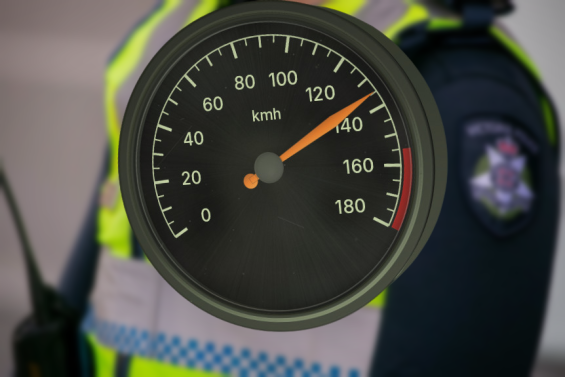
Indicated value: 135 km/h
